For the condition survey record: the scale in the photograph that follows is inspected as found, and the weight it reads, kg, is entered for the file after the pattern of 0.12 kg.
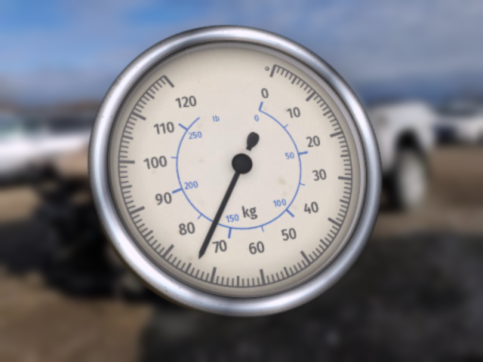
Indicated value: 74 kg
